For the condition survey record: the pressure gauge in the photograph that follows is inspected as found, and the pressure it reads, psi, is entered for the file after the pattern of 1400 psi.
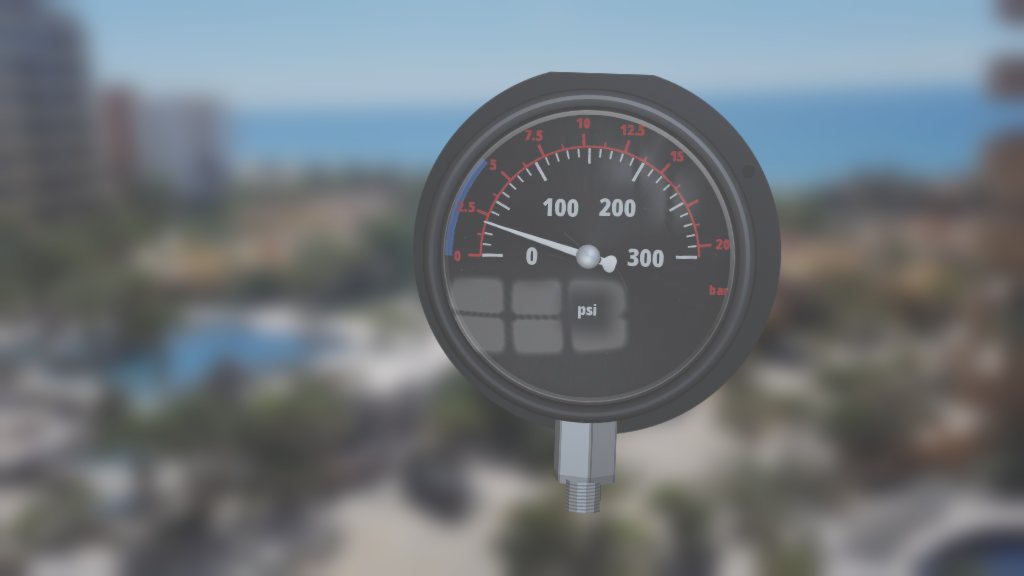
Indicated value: 30 psi
